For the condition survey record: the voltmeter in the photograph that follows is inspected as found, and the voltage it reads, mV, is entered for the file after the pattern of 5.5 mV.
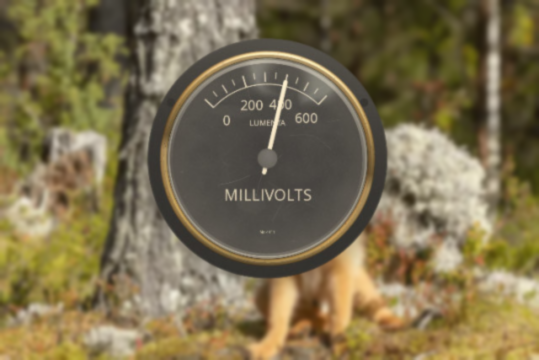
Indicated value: 400 mV
